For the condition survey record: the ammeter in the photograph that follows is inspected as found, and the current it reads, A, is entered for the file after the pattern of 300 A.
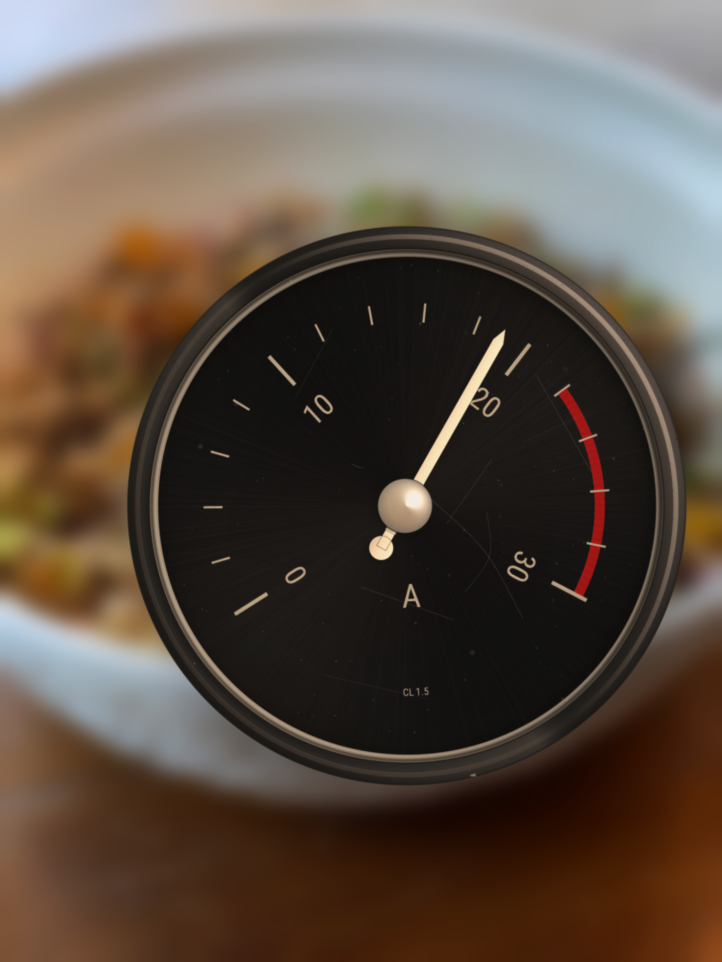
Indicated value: 19 A
